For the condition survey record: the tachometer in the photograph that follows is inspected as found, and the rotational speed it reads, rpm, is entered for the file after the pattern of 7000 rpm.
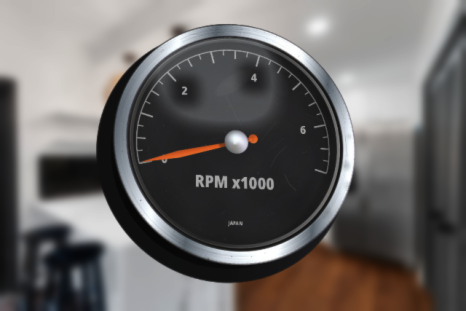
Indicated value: 0 rpm
